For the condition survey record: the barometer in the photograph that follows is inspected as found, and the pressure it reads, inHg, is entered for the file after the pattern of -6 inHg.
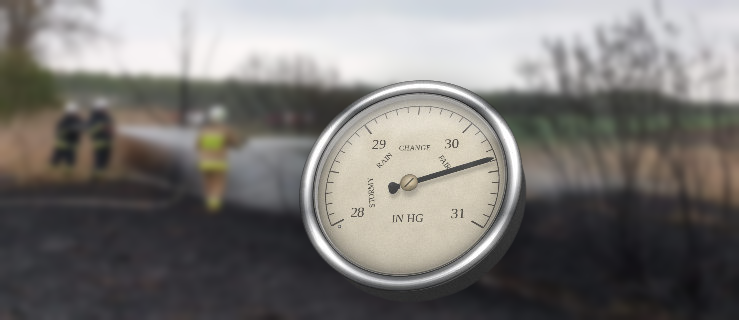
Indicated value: 30.4 inHg
